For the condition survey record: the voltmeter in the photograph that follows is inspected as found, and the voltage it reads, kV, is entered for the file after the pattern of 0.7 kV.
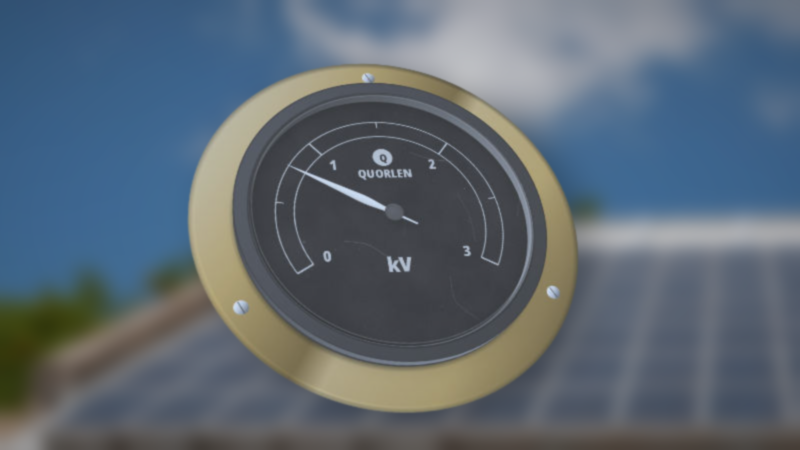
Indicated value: 0.75 kV
